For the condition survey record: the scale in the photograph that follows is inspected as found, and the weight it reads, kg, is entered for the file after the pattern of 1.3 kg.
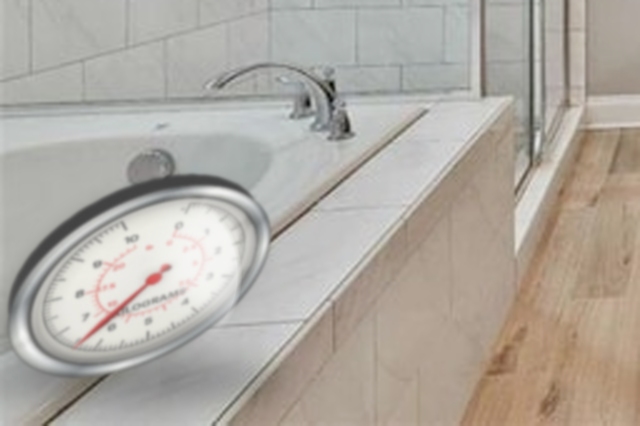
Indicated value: 6.5 kg
